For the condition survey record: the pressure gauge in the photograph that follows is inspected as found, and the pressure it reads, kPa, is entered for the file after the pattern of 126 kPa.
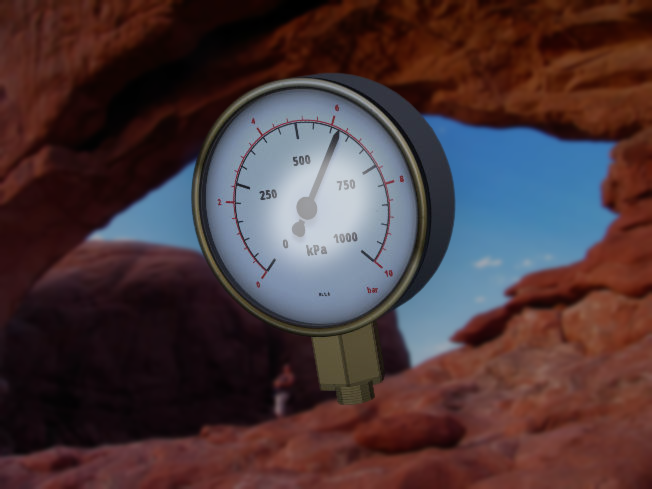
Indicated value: 625 kPa
